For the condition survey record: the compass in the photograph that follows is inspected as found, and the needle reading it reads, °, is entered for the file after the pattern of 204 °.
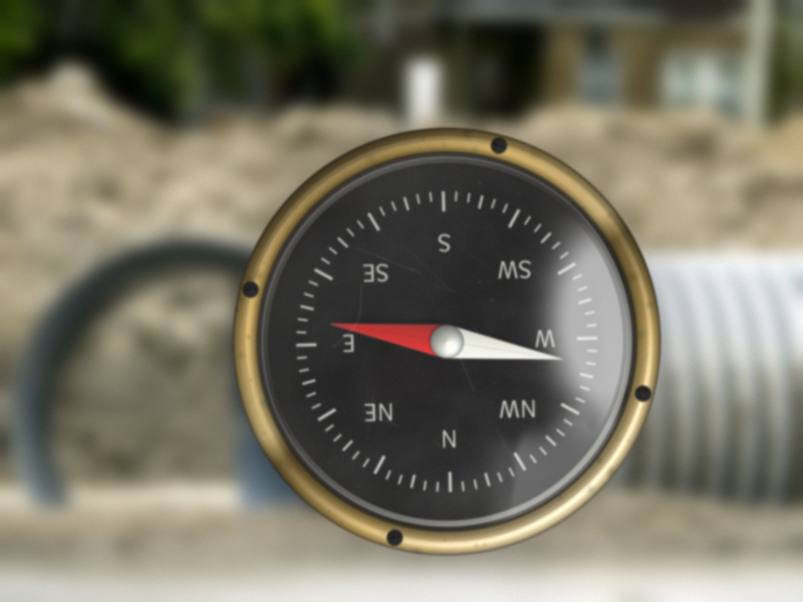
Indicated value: 100 °
